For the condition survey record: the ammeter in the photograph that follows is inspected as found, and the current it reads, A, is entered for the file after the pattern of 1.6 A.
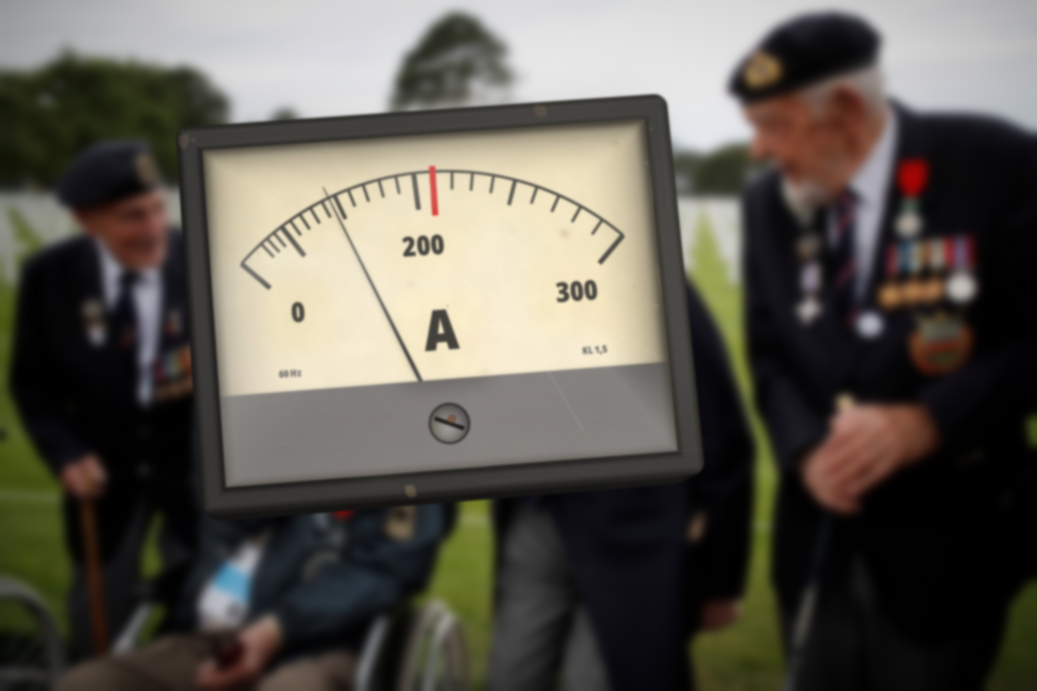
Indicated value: 145 A
